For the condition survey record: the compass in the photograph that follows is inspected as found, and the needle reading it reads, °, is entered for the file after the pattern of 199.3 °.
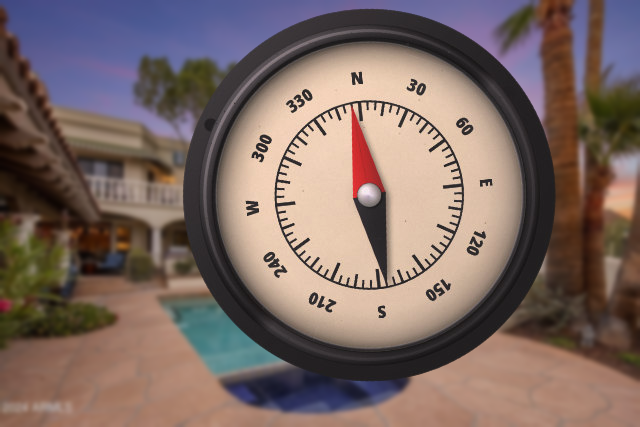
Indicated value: 355 °
